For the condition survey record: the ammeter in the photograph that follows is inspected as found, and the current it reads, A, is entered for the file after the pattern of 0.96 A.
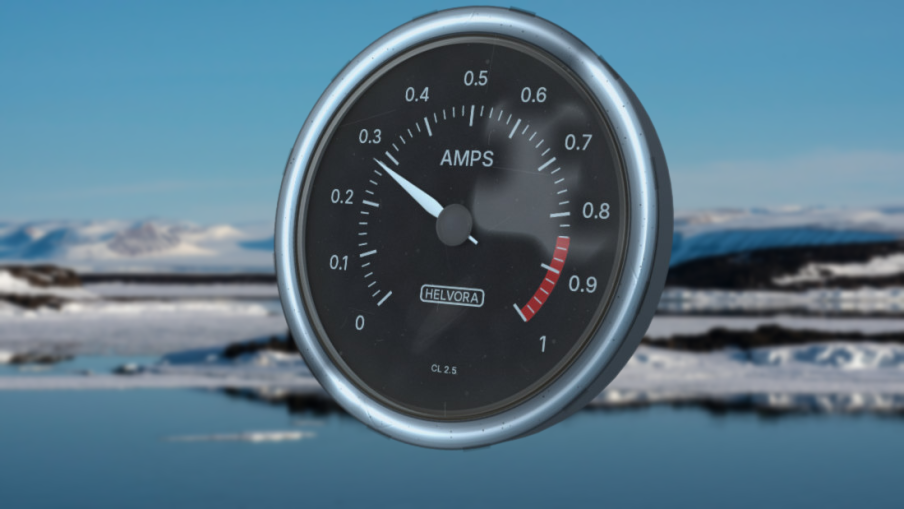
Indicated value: 0.28 A
